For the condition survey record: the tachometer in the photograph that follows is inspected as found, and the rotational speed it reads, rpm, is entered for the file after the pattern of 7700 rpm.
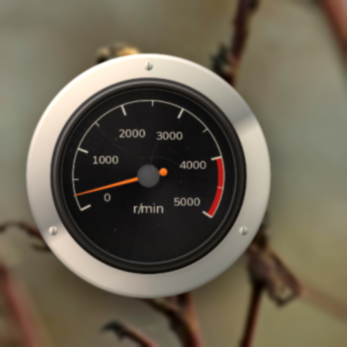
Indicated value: 250 rpm
